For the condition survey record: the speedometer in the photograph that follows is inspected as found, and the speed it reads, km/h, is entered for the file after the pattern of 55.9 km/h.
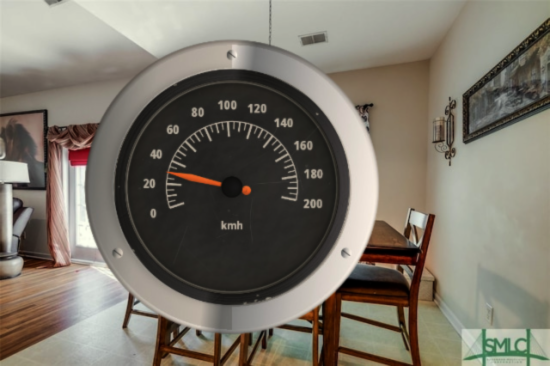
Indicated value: 30 km/h
